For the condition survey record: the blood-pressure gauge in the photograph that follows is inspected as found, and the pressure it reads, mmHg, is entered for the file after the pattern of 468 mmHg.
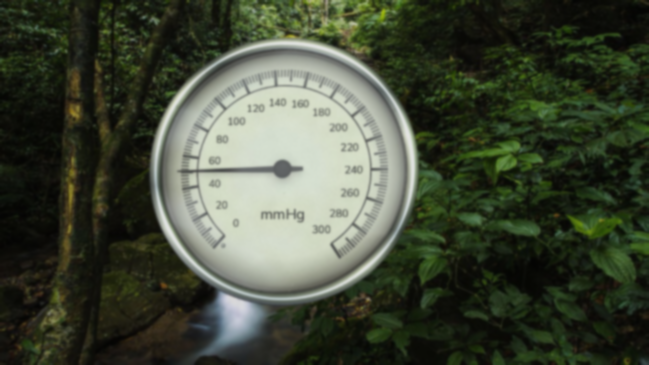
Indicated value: 50 mmHg
